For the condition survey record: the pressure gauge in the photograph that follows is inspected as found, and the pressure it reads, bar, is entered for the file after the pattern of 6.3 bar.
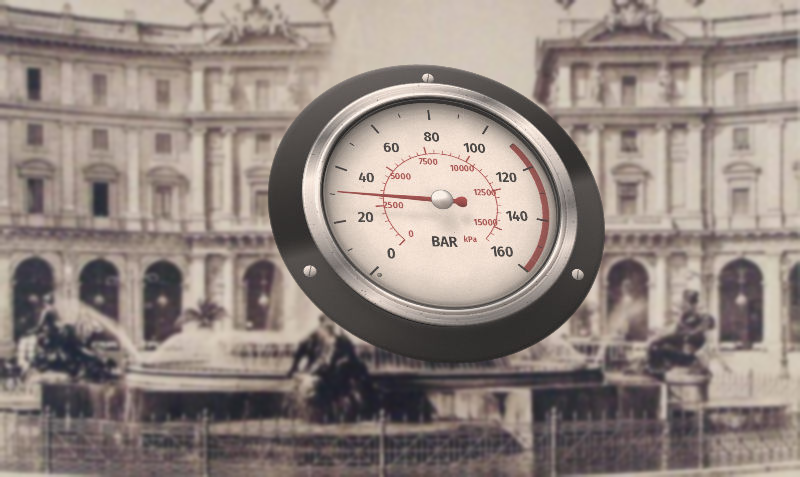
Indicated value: 30 bar
